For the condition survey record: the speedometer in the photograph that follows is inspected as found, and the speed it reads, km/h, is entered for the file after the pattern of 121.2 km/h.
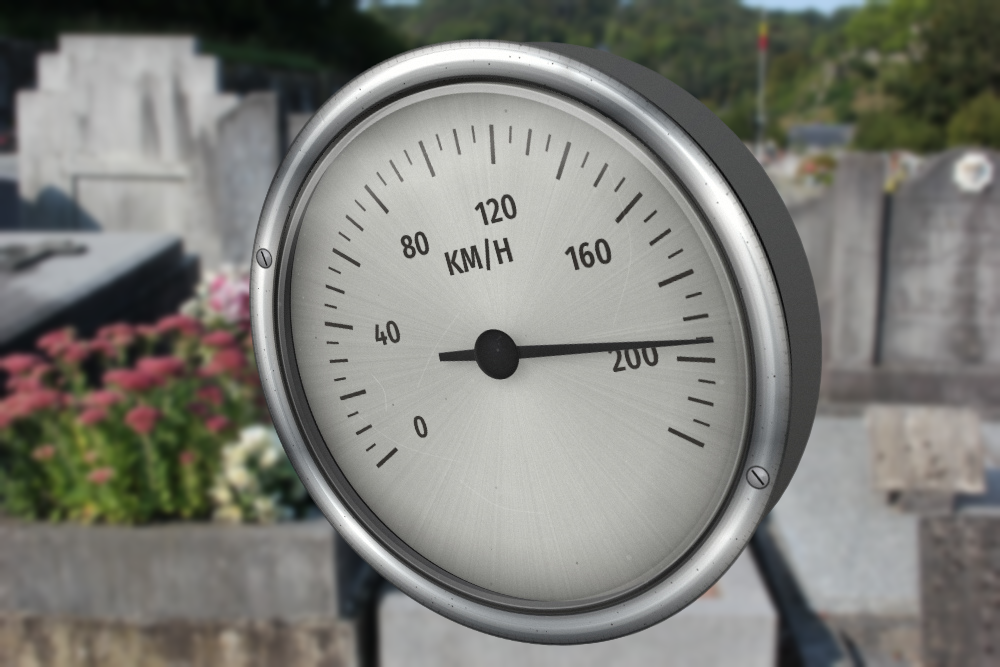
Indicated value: 195 km/h
